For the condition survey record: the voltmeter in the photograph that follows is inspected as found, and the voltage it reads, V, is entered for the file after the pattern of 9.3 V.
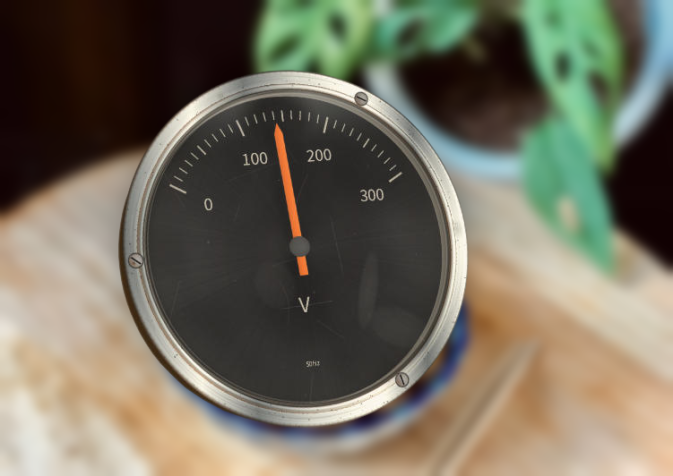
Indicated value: 140 V
